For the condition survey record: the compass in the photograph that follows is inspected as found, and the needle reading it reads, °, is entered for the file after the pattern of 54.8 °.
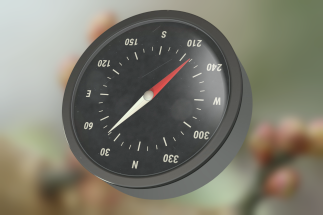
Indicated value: 220 °
